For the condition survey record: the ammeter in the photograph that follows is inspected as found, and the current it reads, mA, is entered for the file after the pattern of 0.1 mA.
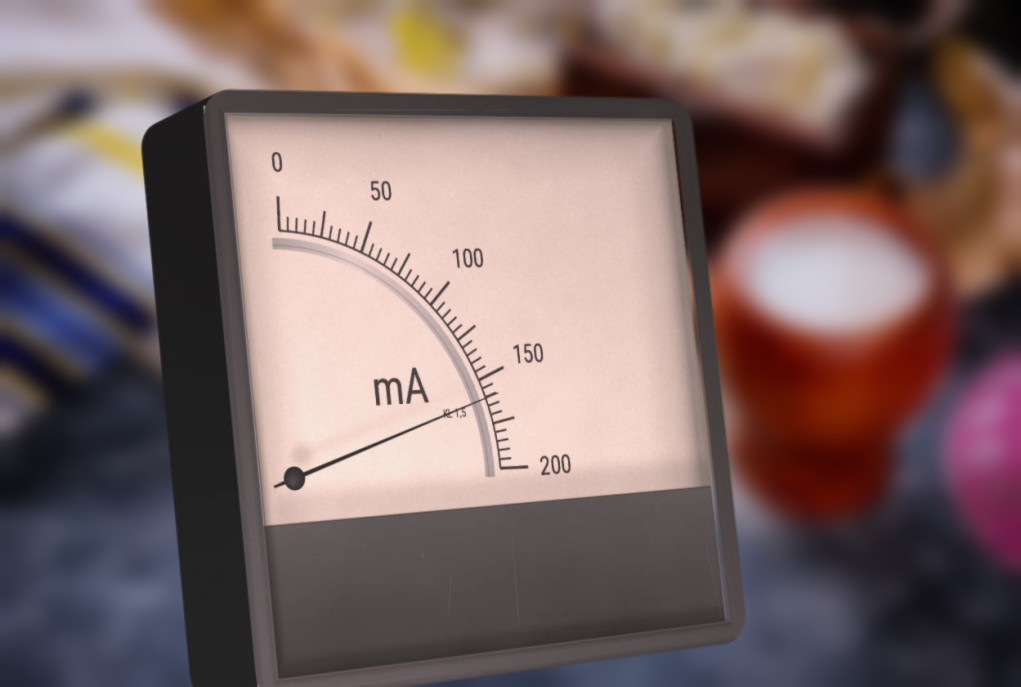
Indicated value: 160 mA
